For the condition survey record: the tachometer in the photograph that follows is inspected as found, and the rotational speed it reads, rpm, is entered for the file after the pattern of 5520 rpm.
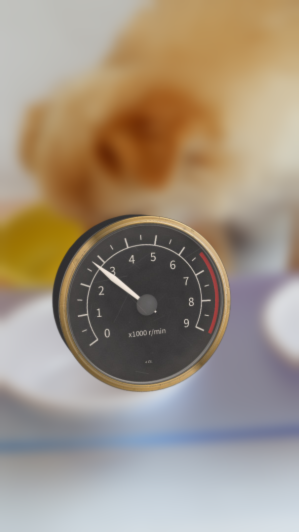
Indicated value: 2750 rpm
